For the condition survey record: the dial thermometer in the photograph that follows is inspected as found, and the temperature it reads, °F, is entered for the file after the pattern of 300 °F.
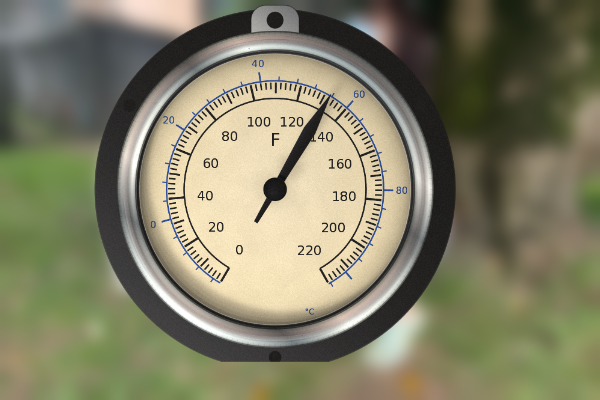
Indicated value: 132 °F
